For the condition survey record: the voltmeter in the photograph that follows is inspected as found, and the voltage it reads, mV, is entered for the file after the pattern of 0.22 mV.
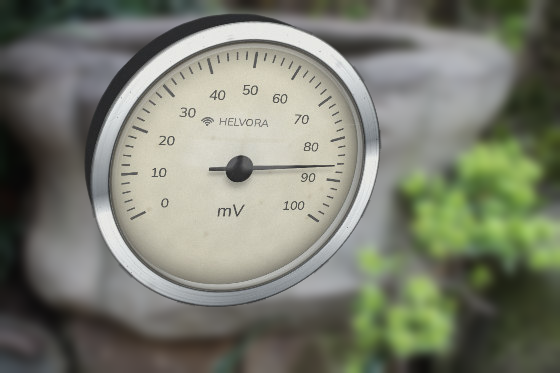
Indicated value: 86 mV
